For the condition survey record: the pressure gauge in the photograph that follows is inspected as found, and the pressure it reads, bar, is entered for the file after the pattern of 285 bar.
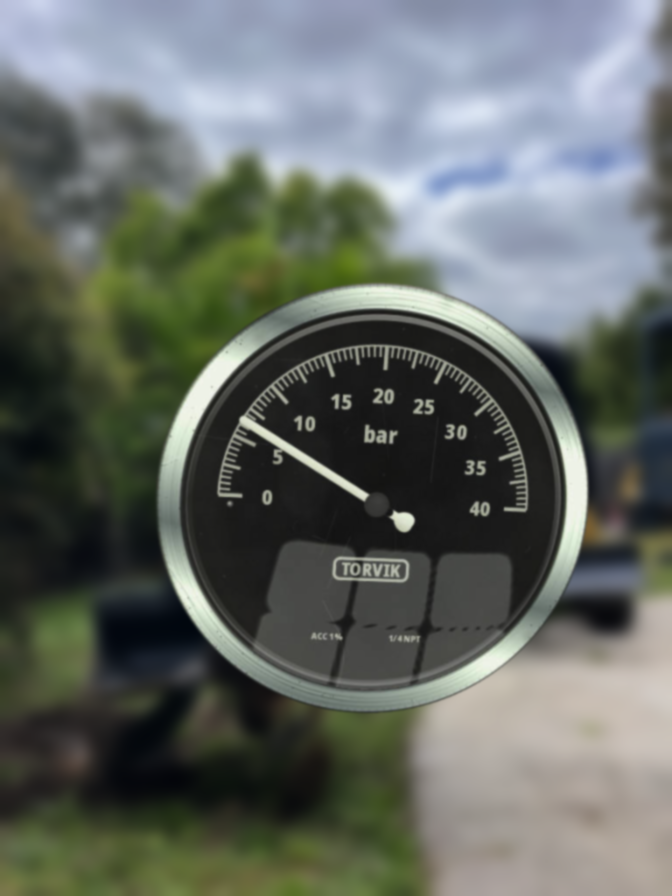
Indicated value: 6.5 bar
